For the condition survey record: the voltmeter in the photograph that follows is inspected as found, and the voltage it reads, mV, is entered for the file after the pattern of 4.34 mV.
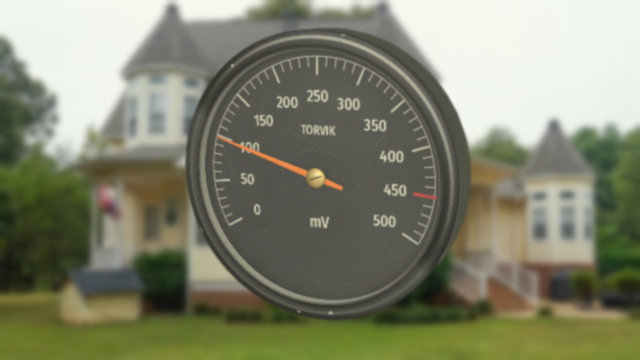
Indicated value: 100 mV
